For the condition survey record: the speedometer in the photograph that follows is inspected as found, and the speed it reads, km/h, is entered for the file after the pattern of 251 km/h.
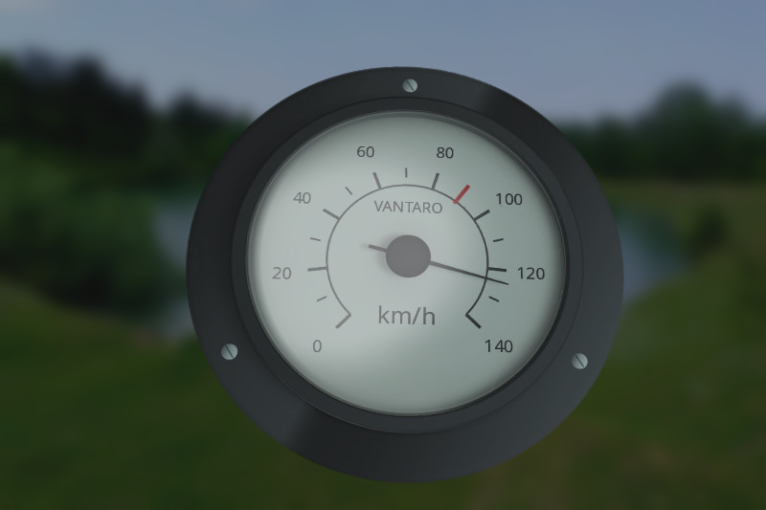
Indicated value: 125 km/h
